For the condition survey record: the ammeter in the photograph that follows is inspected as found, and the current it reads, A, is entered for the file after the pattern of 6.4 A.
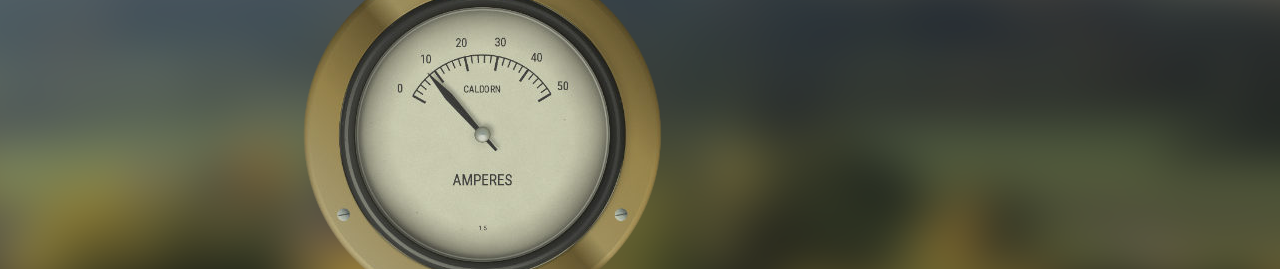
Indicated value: 8 A
